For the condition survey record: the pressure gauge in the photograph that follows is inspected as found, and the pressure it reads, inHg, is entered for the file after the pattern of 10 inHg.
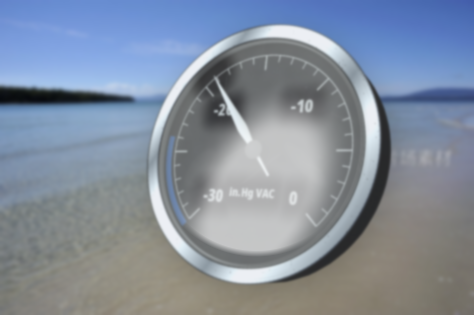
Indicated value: -19 inHg
